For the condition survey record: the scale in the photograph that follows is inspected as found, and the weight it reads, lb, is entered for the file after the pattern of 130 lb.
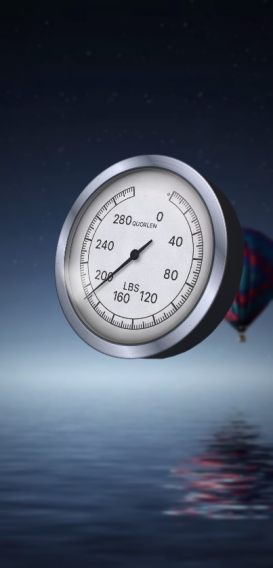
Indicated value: 190 lb
